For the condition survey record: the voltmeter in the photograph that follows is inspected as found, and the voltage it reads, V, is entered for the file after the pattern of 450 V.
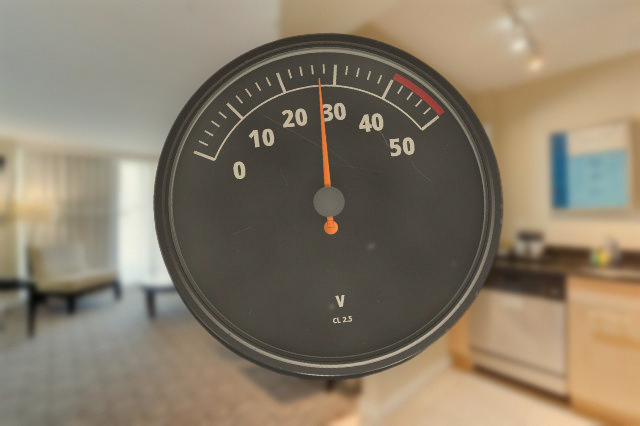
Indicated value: 27 V
